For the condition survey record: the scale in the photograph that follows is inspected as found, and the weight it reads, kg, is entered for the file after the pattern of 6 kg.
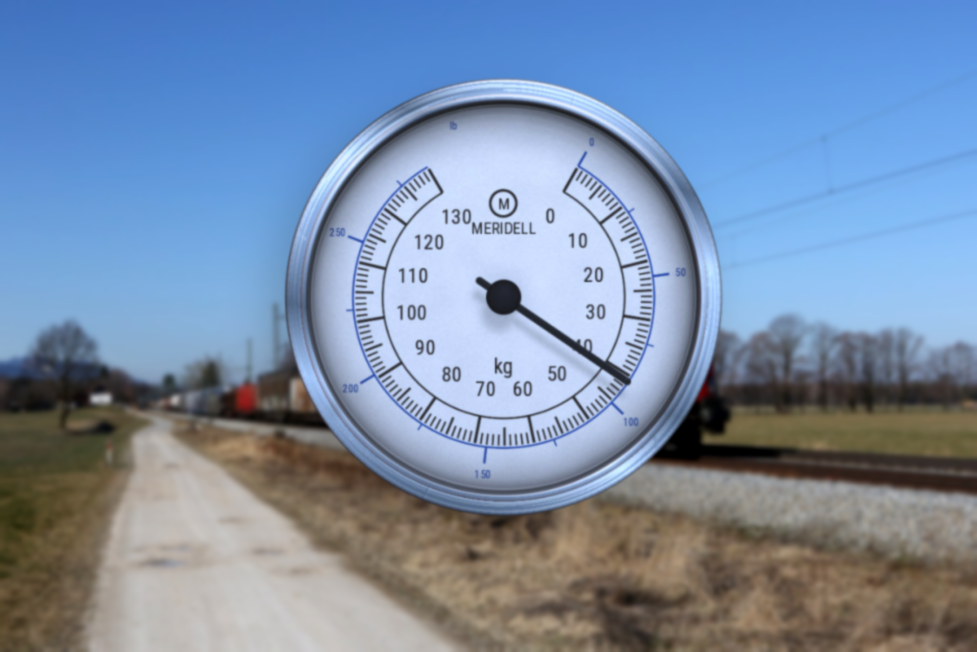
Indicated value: 41 kg
